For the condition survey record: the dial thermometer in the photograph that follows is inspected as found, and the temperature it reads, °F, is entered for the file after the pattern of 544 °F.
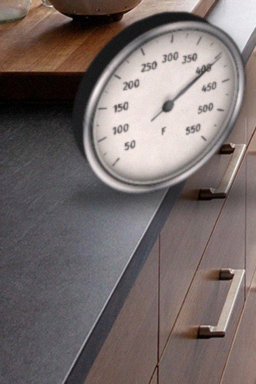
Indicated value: 400 °F
